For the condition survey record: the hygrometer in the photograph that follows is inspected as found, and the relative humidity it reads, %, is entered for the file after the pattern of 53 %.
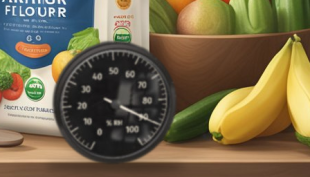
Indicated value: 90 %
